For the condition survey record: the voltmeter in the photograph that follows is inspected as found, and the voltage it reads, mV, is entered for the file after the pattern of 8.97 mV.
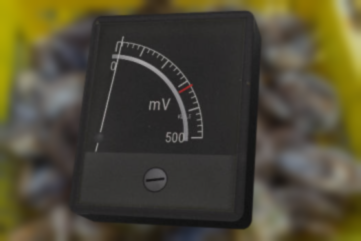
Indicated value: 20 mV
